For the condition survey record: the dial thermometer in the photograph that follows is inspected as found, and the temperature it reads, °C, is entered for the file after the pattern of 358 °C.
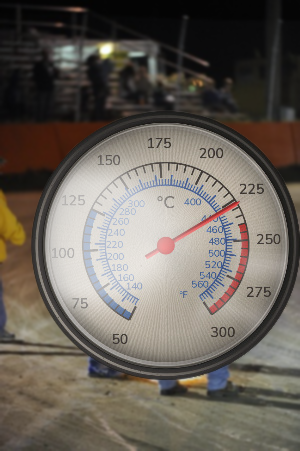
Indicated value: 227.5 °C
